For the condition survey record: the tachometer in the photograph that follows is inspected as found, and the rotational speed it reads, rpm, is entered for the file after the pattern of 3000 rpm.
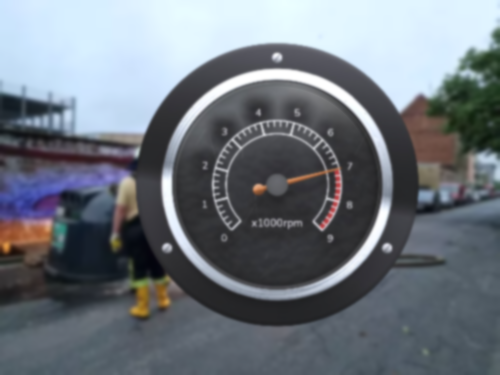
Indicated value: 7000 rpm
